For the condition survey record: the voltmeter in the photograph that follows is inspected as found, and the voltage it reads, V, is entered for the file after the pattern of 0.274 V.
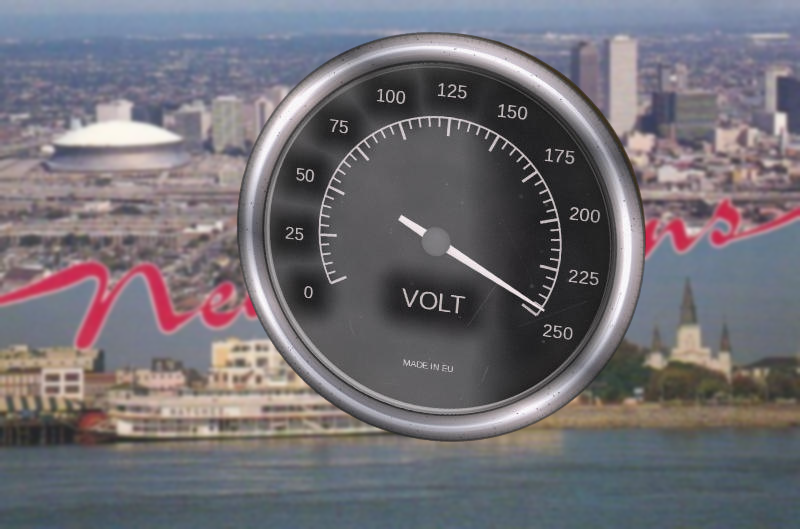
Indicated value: 245 V
